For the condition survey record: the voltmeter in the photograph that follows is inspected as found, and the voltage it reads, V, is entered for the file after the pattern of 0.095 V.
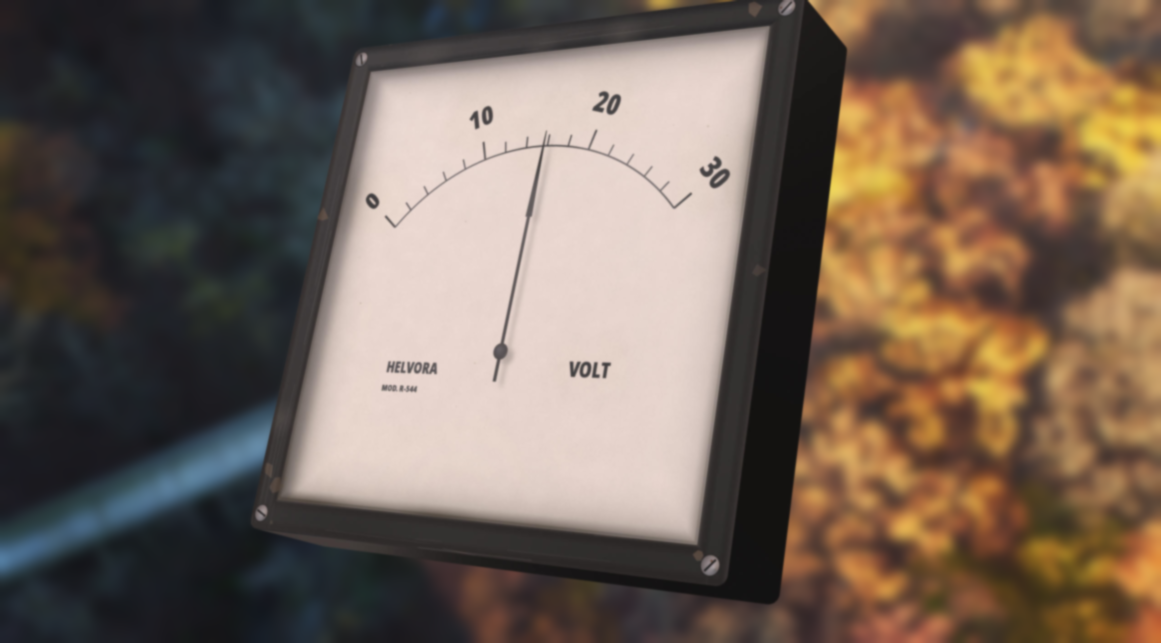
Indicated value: 16 V
